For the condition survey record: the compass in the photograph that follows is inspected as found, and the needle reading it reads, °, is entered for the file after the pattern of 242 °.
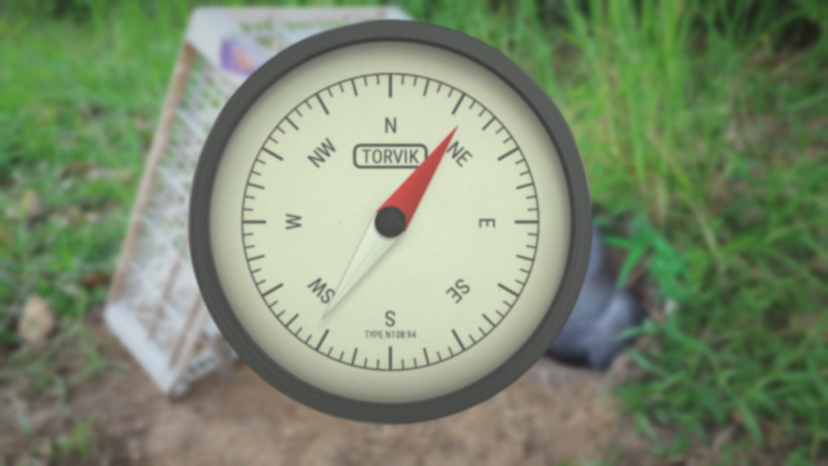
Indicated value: 35 °
